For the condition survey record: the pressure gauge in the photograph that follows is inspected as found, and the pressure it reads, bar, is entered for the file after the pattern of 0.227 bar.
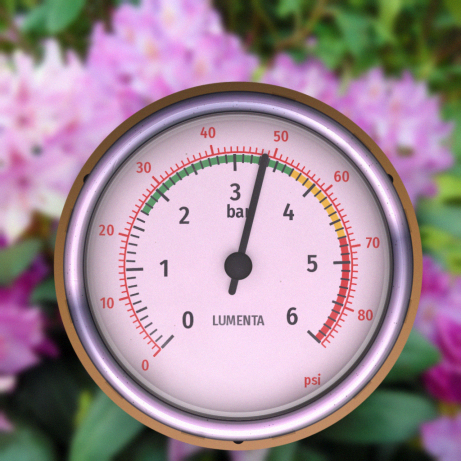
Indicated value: 3.35 bar
